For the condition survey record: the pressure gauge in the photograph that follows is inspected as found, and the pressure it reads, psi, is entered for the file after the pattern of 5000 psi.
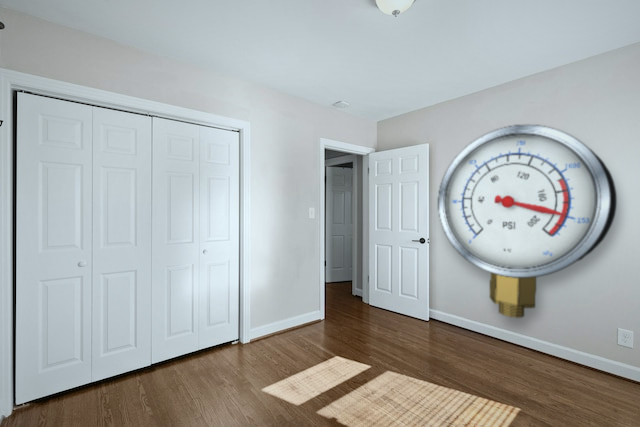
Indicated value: 180 psi
